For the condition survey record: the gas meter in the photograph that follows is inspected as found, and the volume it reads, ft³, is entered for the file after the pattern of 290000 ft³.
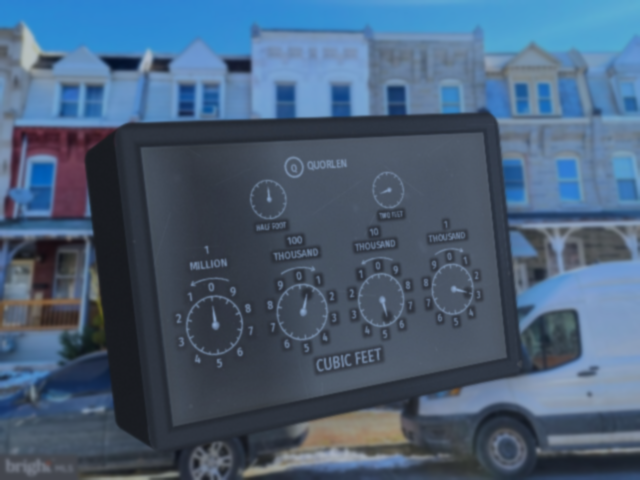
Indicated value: 5300 ft³
